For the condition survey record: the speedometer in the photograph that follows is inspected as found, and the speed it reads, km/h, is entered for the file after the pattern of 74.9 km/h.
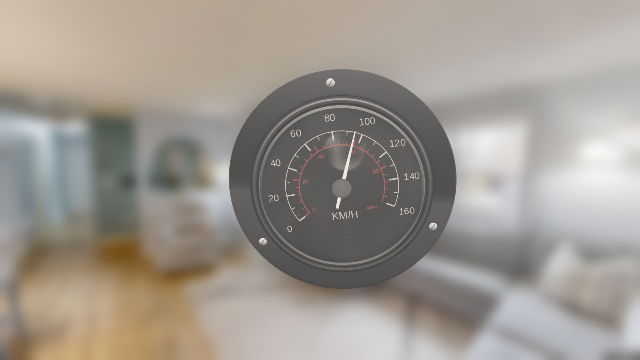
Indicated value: 95 km/h
